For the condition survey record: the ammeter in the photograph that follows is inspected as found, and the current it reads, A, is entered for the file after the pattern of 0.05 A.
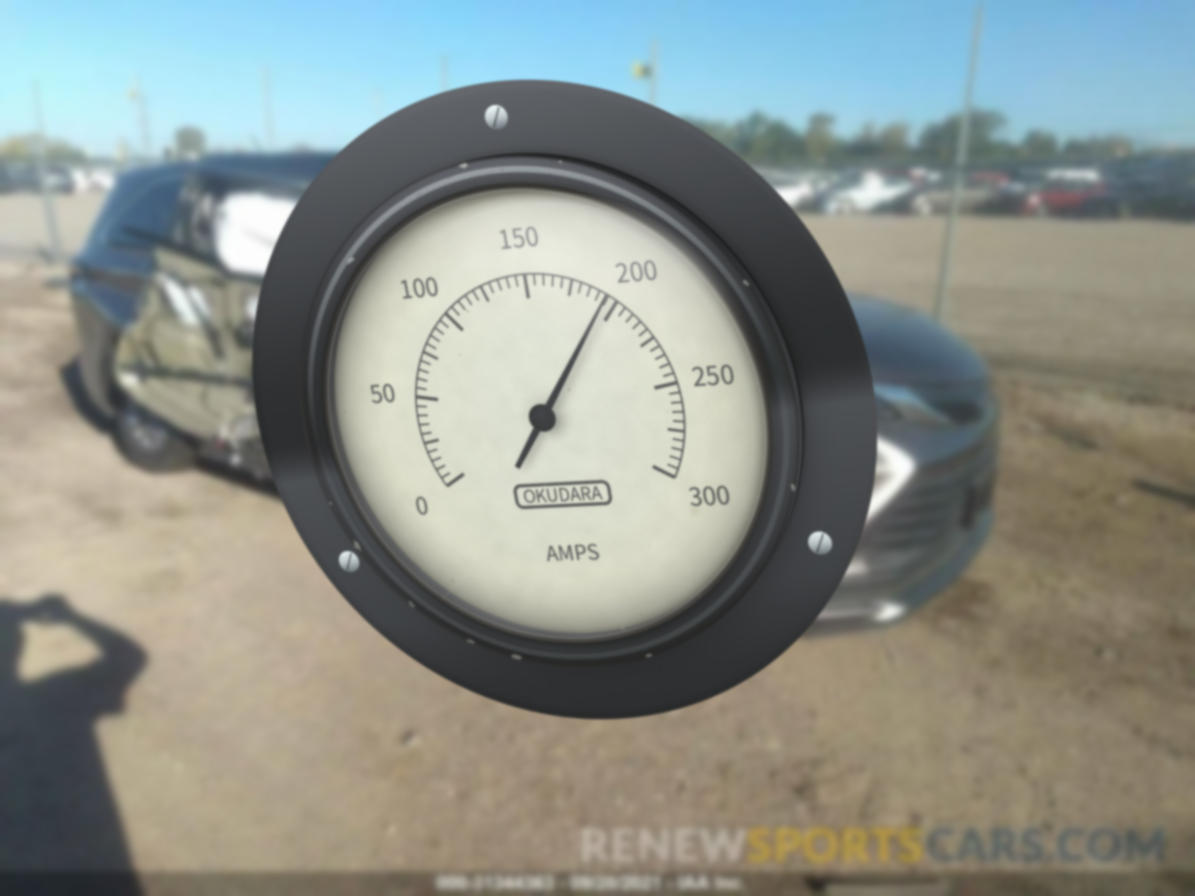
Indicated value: 195 A
